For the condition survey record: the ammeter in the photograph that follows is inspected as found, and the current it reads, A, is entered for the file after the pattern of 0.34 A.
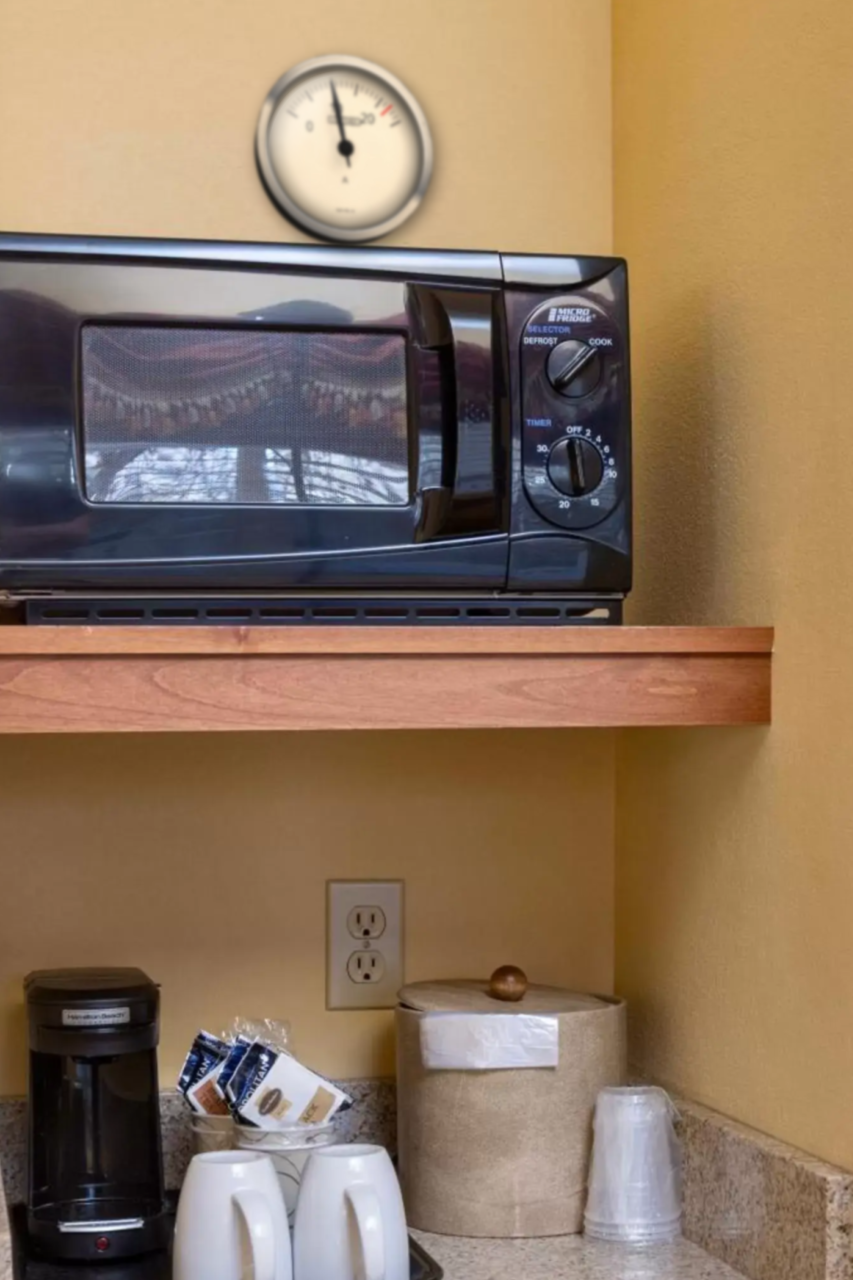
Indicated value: 10 A
